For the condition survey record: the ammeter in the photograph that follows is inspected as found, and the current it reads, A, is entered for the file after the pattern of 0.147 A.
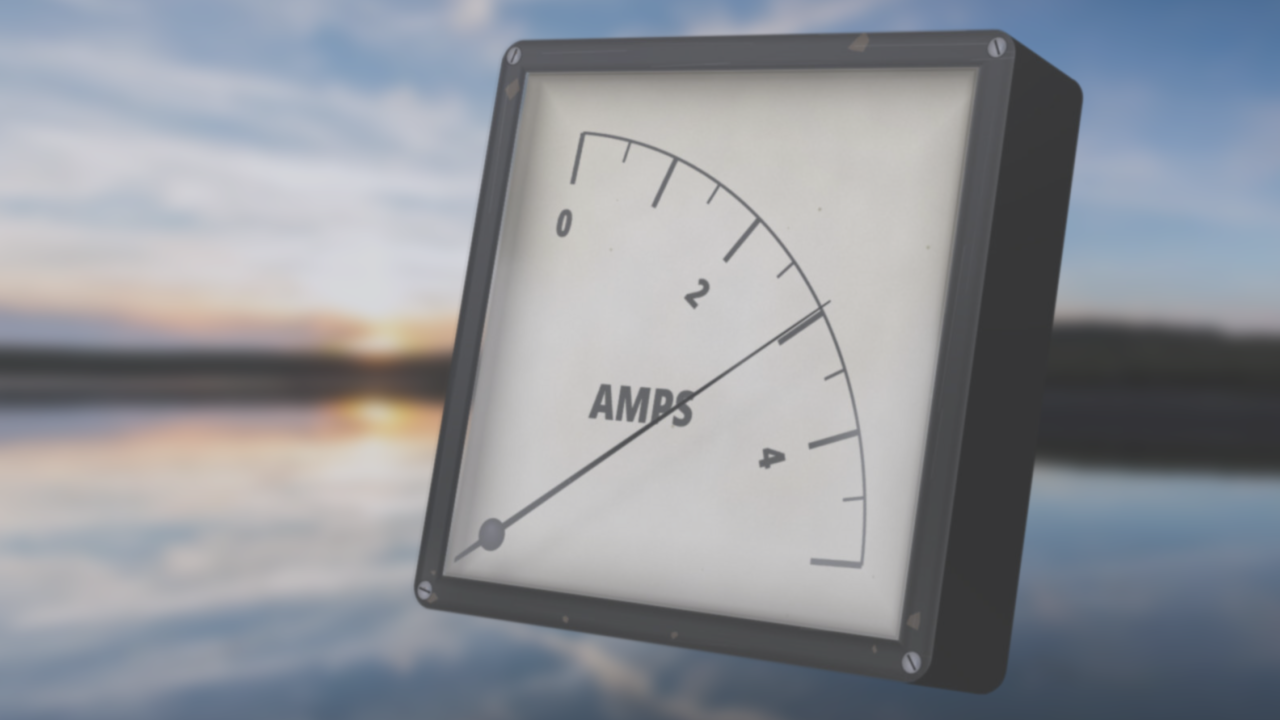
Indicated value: 3 A
